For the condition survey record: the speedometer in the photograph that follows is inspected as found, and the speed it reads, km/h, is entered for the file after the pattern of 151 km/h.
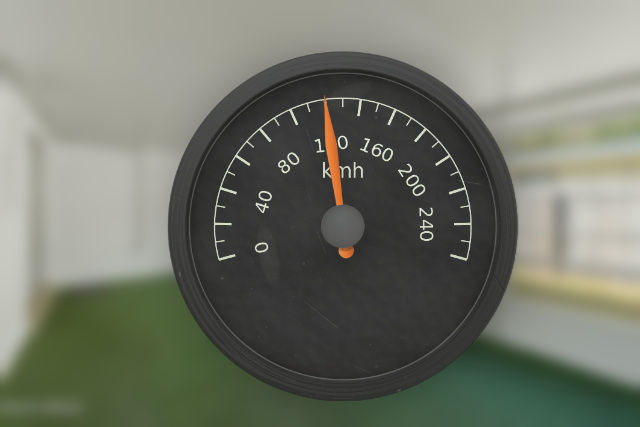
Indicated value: 120 km/h
